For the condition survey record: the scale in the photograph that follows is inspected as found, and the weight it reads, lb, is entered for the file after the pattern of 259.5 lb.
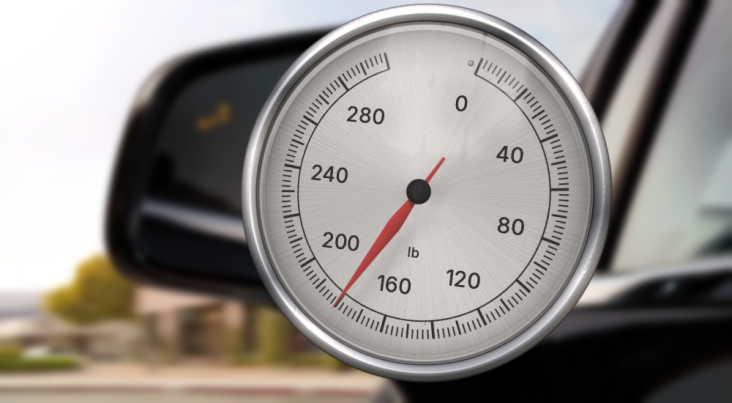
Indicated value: 180 lb
